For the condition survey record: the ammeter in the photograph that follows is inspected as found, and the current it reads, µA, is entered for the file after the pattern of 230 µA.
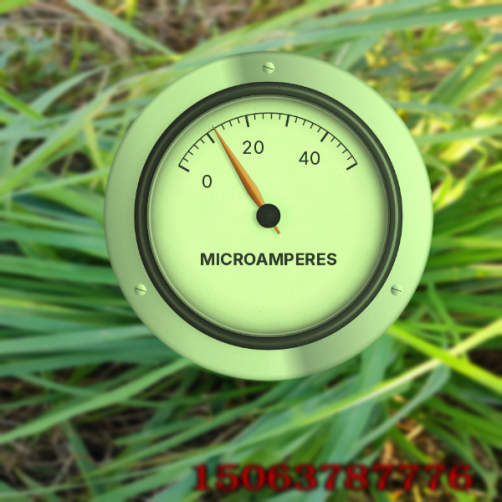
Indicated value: 12 µA
